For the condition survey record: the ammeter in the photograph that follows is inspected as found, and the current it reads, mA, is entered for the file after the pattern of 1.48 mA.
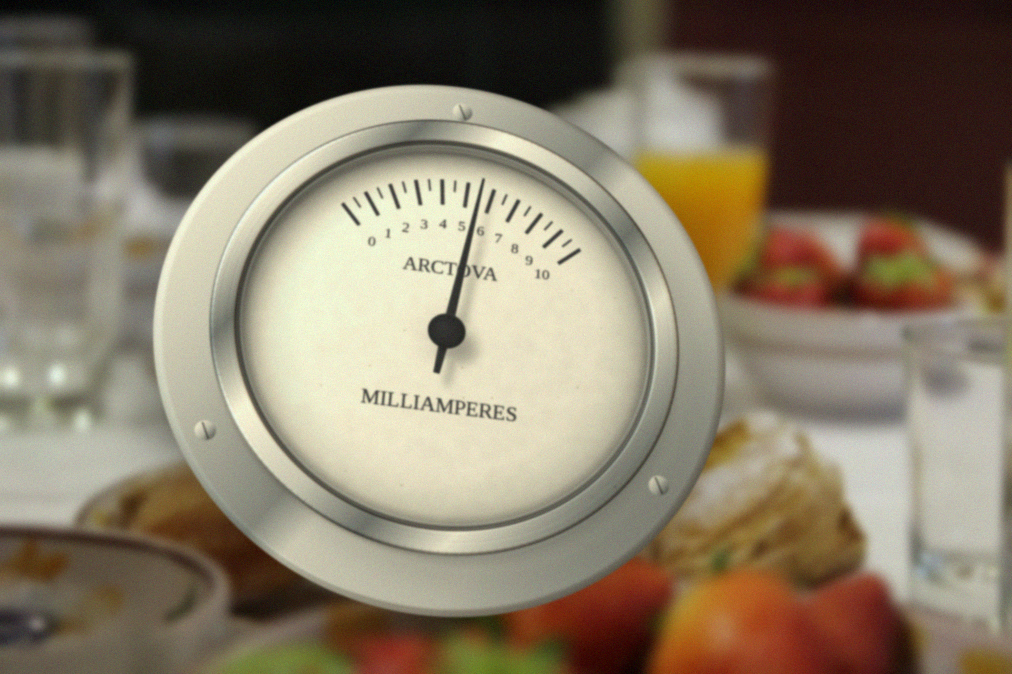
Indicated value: 5.5 mA
